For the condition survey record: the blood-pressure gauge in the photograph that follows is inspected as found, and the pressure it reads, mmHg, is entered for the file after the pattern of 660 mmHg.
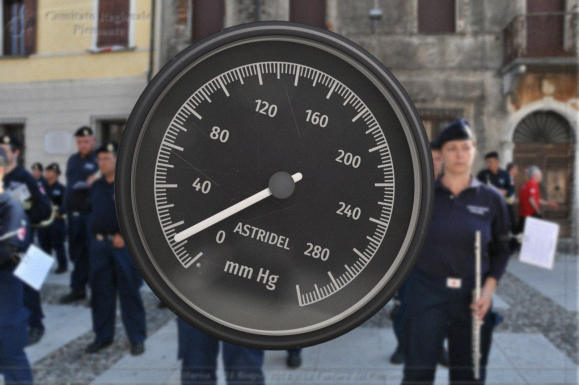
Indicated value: 14 mmHg
